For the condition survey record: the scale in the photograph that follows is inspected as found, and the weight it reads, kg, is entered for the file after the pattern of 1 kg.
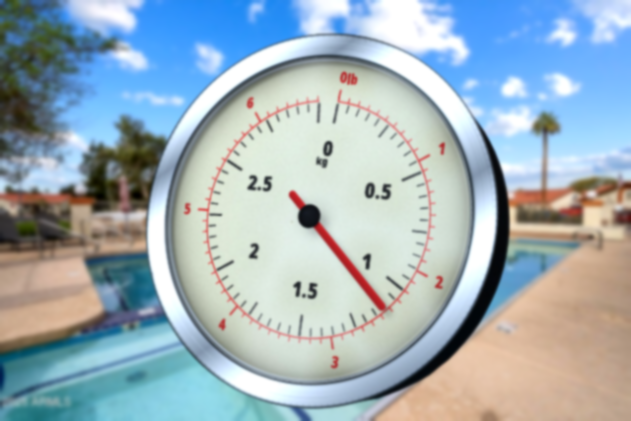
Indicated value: 1.1 kg
